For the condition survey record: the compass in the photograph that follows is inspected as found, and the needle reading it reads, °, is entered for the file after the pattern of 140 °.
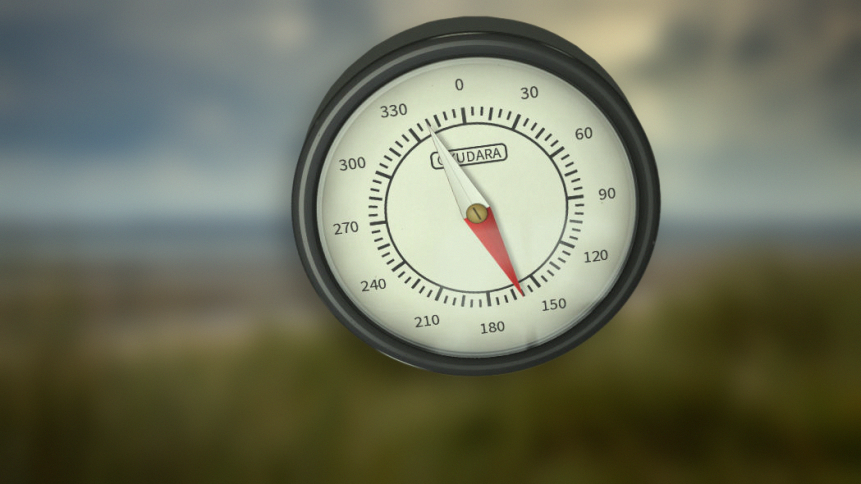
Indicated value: 160 °
